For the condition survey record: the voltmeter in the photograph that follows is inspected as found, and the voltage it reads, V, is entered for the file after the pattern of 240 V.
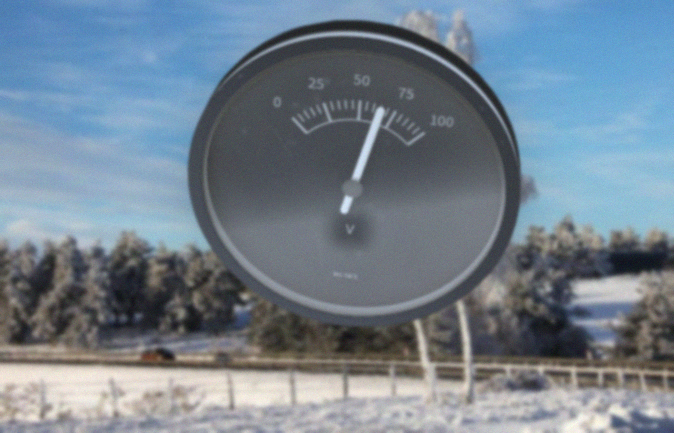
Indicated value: 65 V
